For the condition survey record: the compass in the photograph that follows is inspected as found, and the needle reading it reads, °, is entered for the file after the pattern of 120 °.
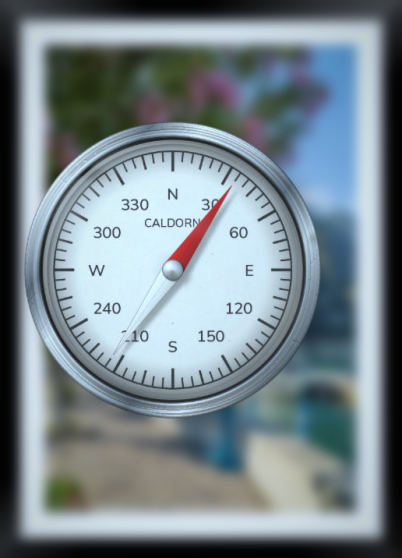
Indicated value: 35 °
